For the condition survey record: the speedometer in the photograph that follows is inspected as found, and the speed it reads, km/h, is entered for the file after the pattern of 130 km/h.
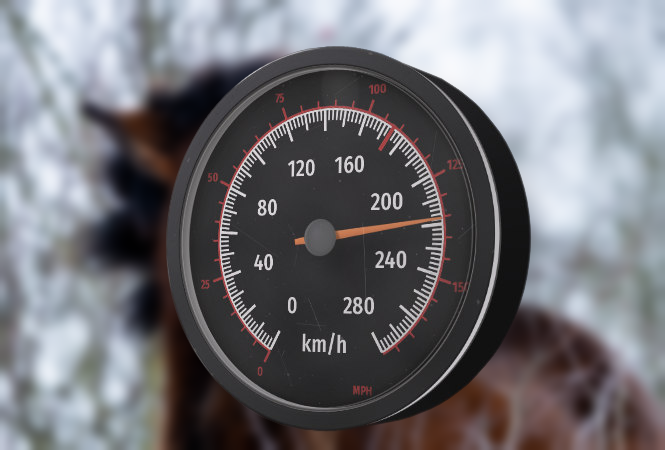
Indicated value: 218 km/h
